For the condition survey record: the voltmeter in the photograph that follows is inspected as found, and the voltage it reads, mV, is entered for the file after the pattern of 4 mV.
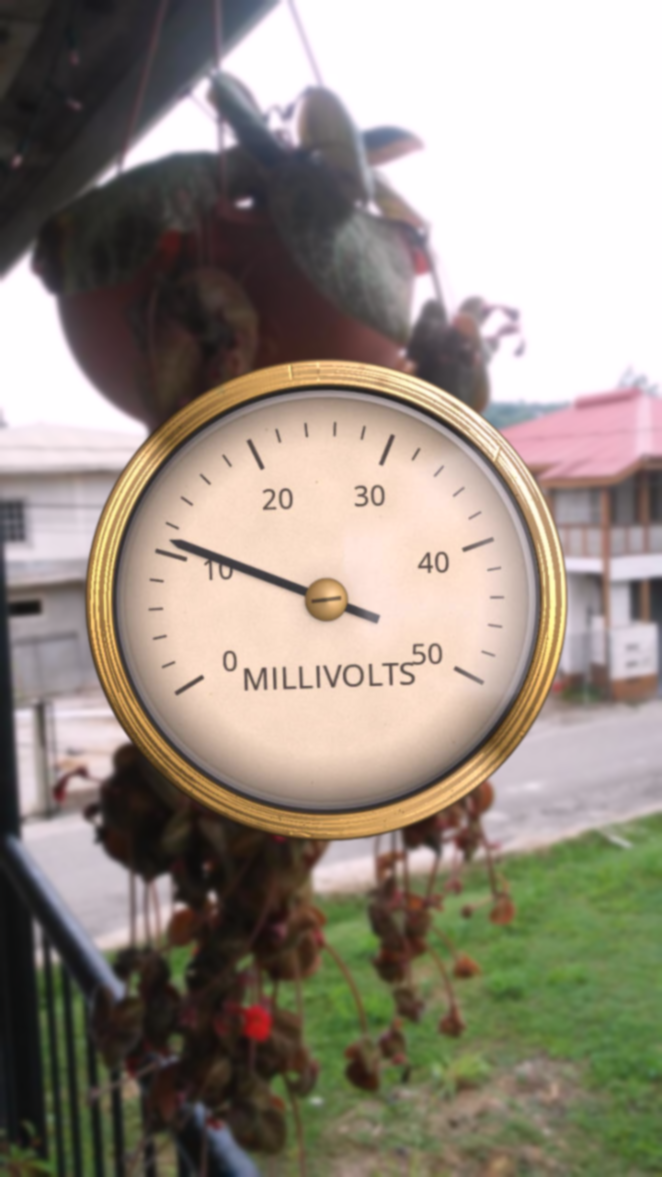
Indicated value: 11 mV
